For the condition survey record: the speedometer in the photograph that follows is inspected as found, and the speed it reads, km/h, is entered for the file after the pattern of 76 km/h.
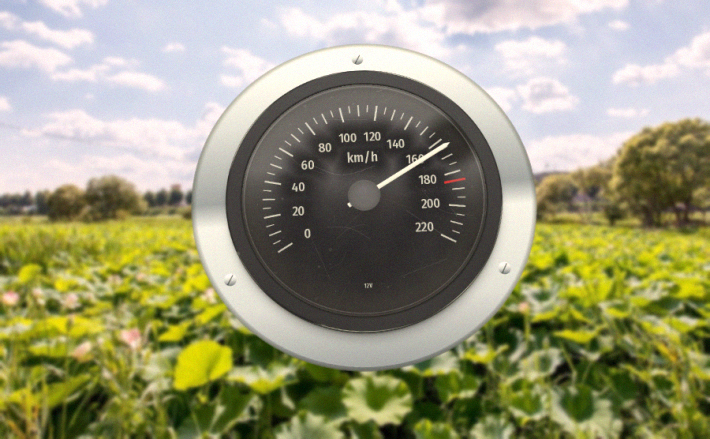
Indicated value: 165 km/h
